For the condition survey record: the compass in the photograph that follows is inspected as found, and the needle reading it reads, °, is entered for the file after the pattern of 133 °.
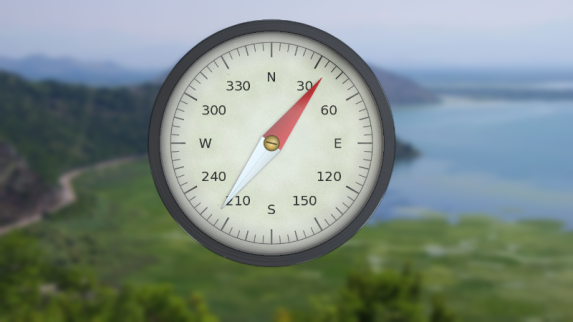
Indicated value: 37.5 °
